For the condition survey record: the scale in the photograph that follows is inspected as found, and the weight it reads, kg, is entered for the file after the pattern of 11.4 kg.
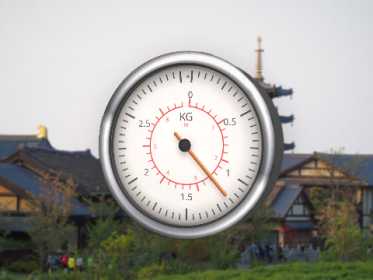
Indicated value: 1.15 kg
